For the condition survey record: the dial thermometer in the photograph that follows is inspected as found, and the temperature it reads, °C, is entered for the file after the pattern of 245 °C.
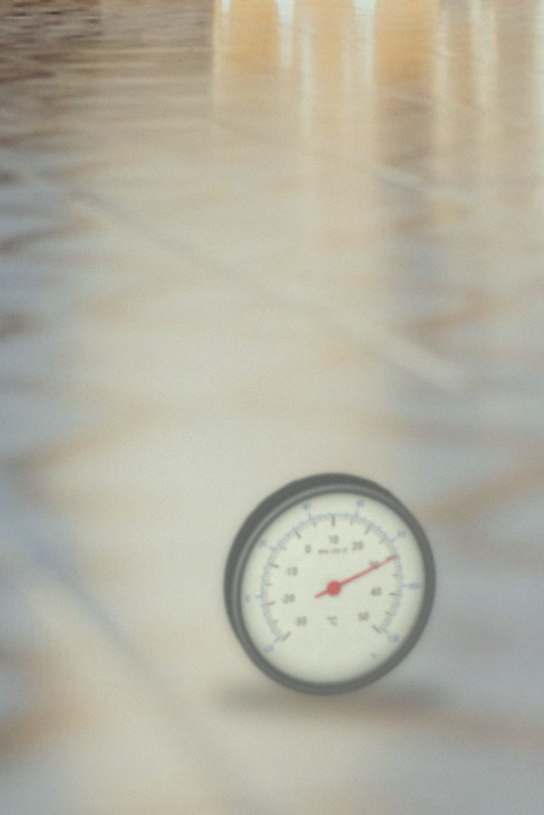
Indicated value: 30 °C
